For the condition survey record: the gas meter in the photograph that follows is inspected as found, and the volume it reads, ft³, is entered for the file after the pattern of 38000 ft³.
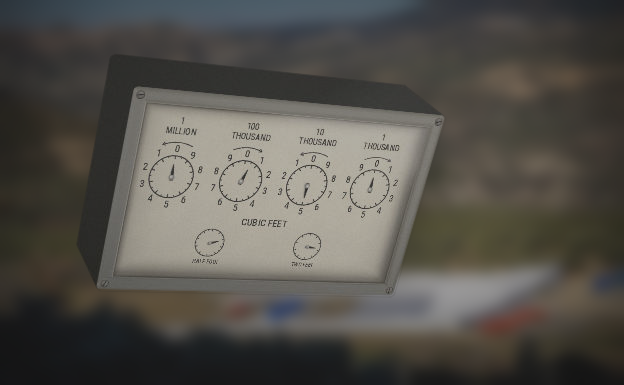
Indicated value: 5000 ft³
